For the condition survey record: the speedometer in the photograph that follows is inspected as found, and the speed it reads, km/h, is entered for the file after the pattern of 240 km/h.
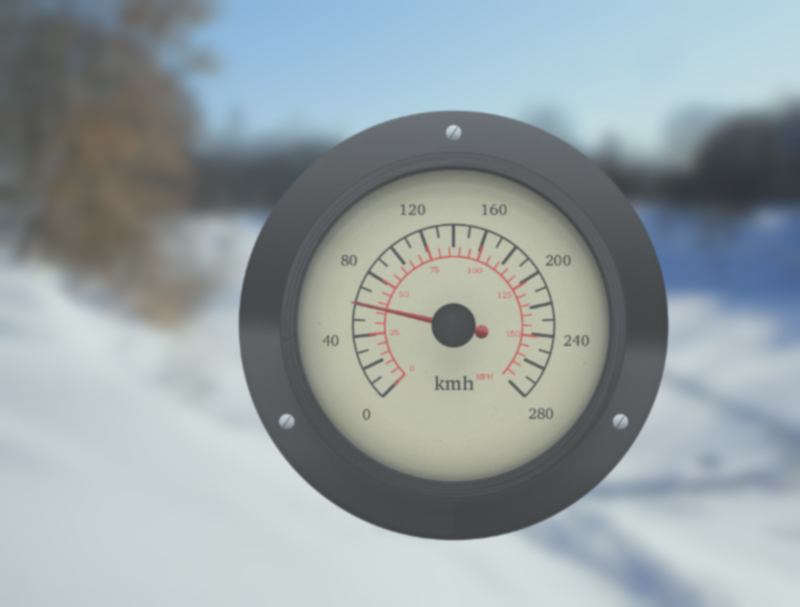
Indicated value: 60 km/h
